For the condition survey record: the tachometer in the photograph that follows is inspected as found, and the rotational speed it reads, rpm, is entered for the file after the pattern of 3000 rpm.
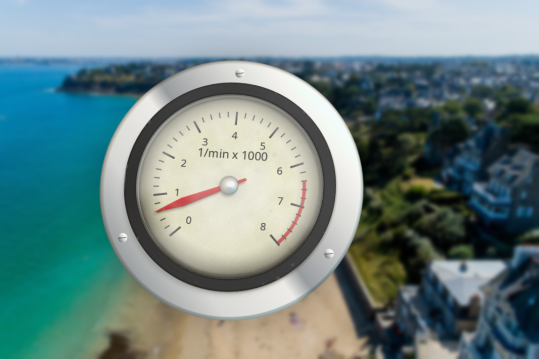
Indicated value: 600 rpm
